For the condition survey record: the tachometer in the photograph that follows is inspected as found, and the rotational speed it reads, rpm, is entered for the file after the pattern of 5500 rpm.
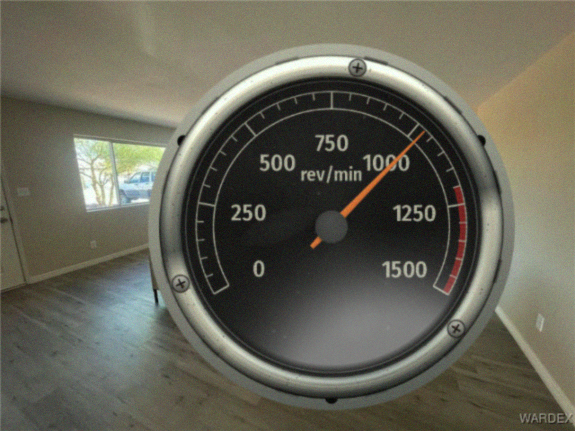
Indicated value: 1025 rpm
